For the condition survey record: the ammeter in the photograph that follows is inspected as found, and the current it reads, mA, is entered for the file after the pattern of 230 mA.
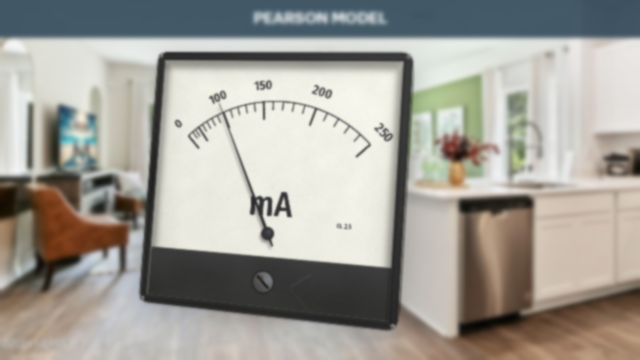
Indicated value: 100 mA
